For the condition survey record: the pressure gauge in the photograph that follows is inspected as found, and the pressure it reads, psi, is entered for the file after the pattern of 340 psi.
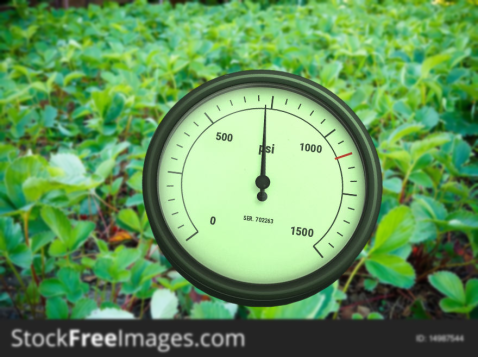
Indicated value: 725 psi
